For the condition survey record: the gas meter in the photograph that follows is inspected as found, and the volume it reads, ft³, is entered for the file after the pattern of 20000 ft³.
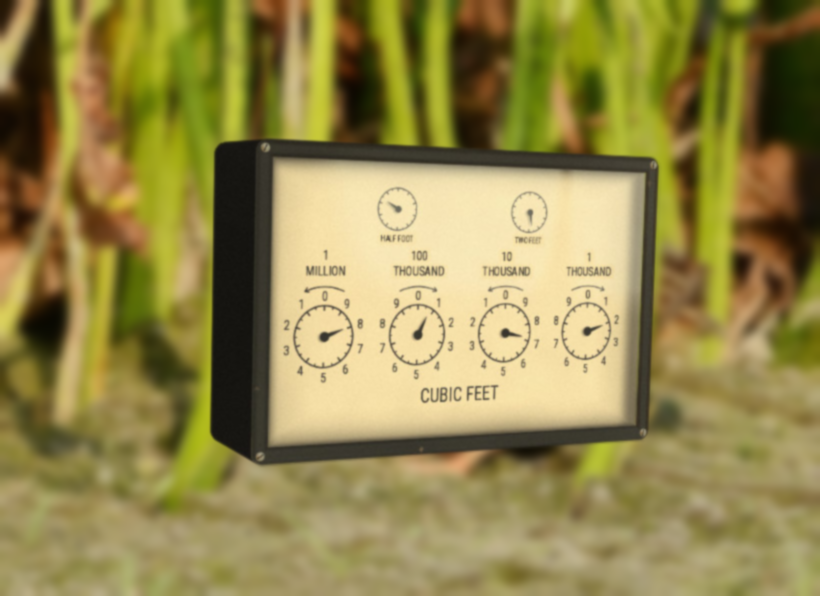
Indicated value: 807200 ft³
